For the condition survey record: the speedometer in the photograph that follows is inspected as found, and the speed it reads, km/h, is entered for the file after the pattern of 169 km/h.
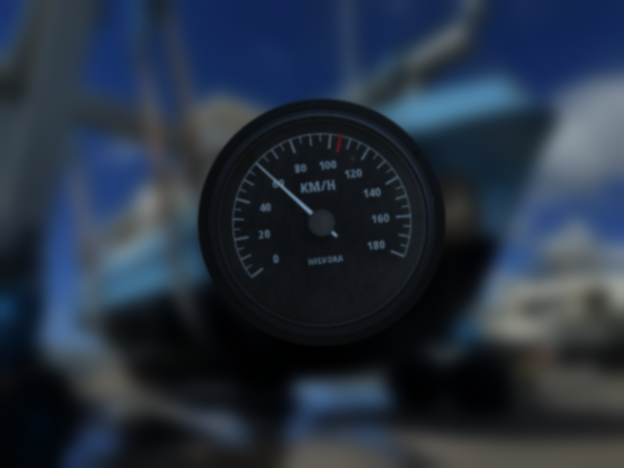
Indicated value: 60 km/h
